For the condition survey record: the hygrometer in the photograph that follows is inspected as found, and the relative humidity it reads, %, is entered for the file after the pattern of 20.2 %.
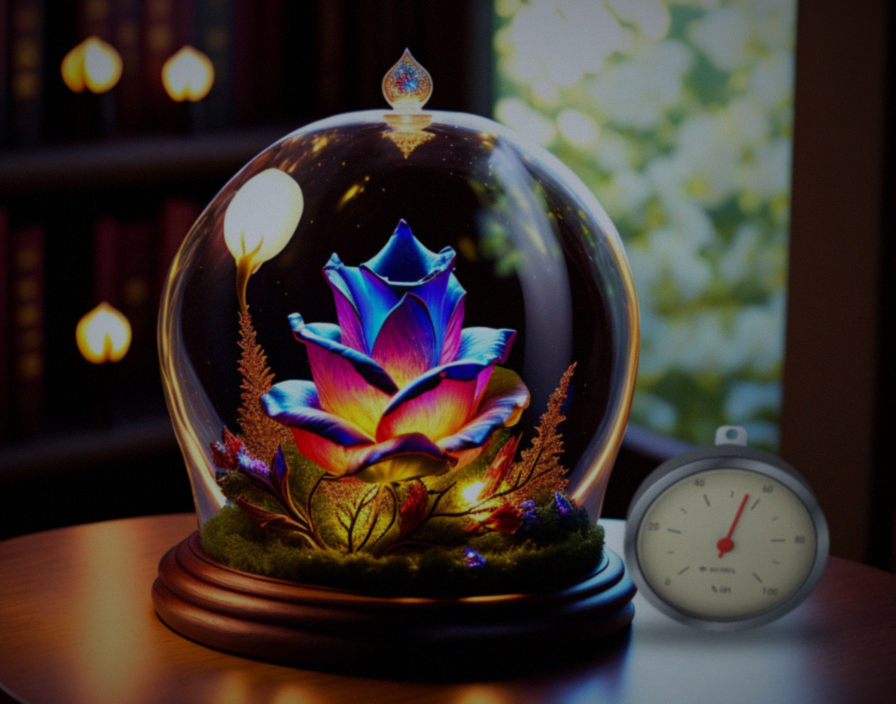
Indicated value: 55 %
